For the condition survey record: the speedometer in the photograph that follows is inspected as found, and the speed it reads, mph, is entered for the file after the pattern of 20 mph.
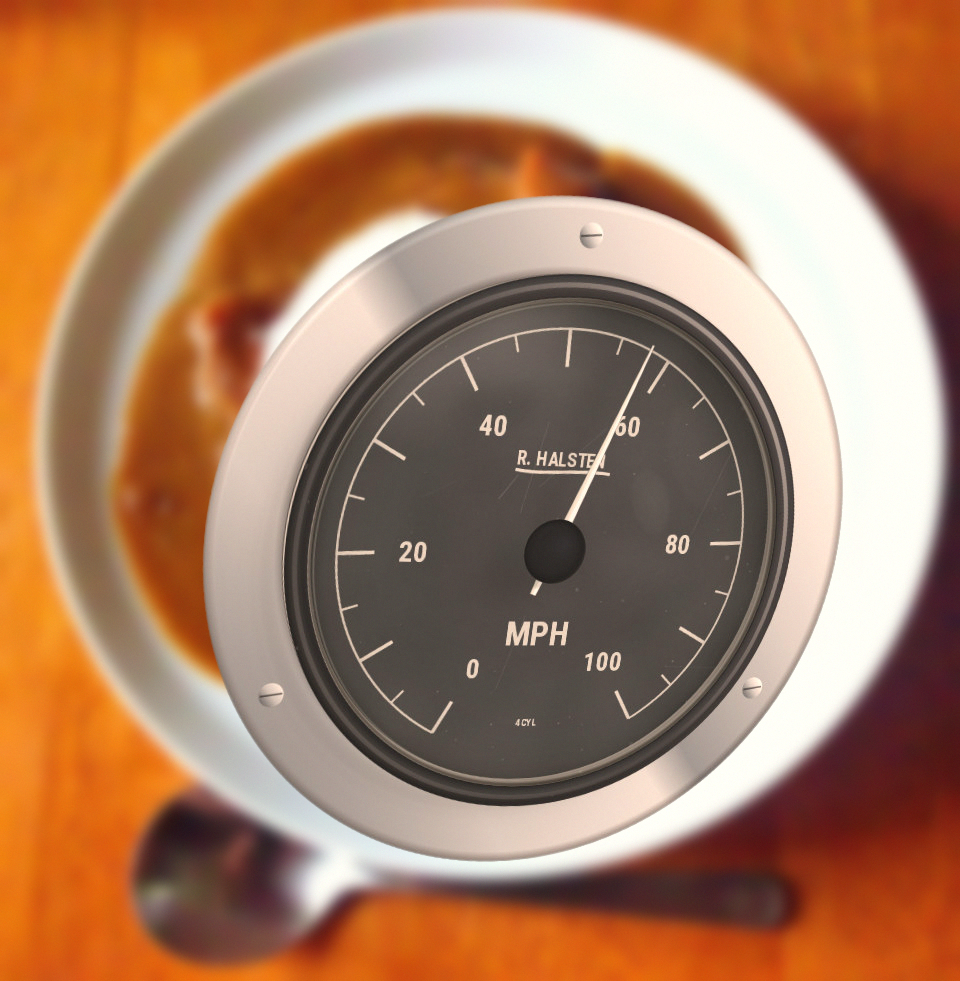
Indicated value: 57.5 mph
